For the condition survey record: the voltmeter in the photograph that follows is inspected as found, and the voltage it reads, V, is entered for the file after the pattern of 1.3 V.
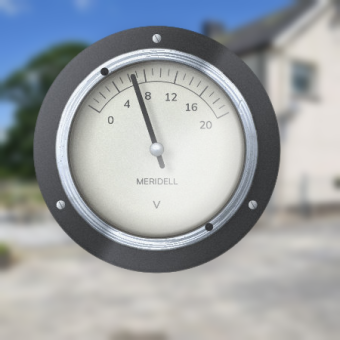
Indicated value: 6.5 V
